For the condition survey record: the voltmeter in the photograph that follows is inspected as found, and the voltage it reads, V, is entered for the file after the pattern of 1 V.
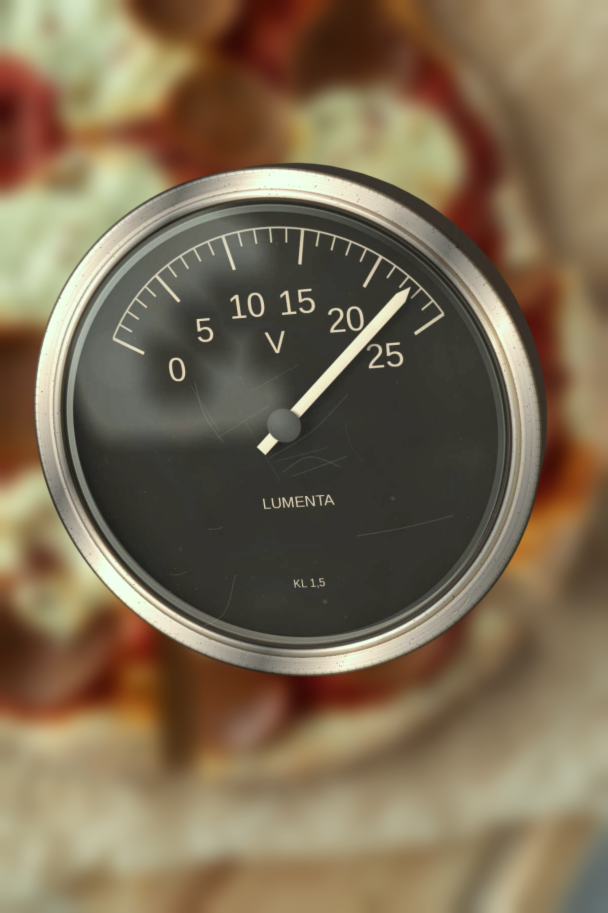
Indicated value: 22.5 V
